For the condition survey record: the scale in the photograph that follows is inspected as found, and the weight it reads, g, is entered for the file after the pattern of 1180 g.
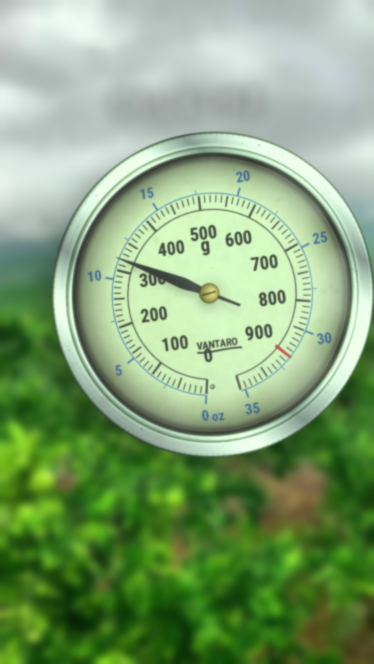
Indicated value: 320 g
